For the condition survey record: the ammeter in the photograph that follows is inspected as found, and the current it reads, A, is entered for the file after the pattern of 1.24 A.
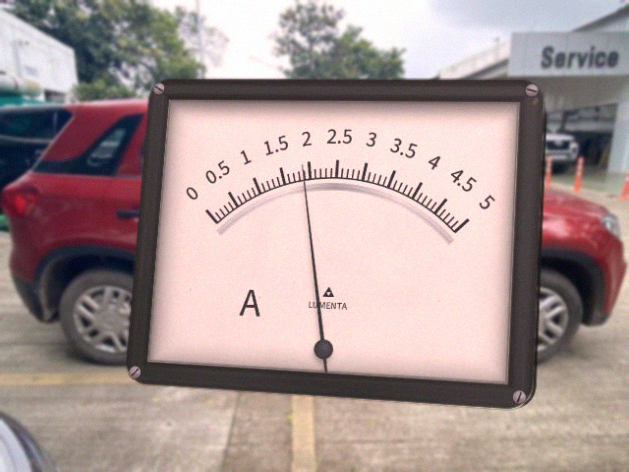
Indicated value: 1.9 A
